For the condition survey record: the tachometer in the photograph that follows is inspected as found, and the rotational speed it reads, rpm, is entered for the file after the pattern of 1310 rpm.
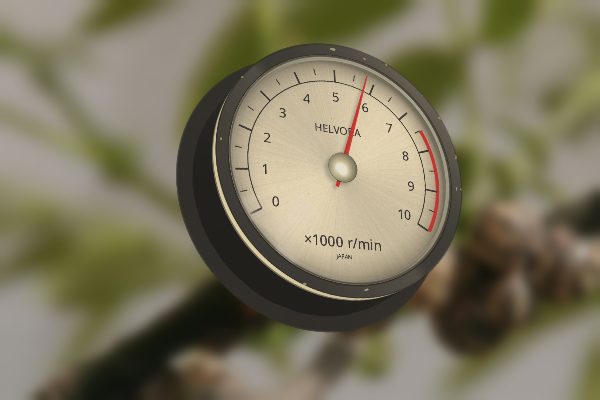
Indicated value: 5750 rpm
